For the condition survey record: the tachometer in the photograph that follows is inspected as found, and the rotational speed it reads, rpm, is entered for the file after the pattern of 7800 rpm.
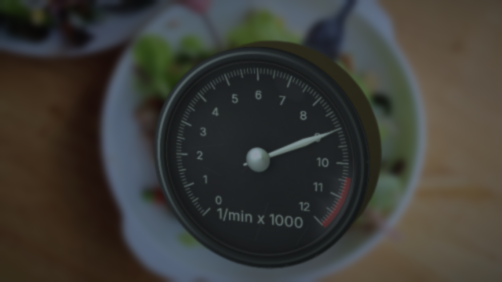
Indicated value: 9000 rpm
